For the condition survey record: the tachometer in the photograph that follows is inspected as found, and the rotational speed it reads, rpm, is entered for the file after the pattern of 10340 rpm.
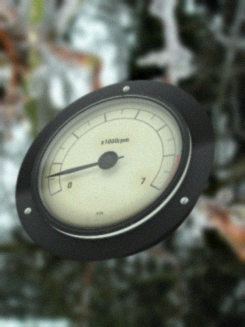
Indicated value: 500 rpm
